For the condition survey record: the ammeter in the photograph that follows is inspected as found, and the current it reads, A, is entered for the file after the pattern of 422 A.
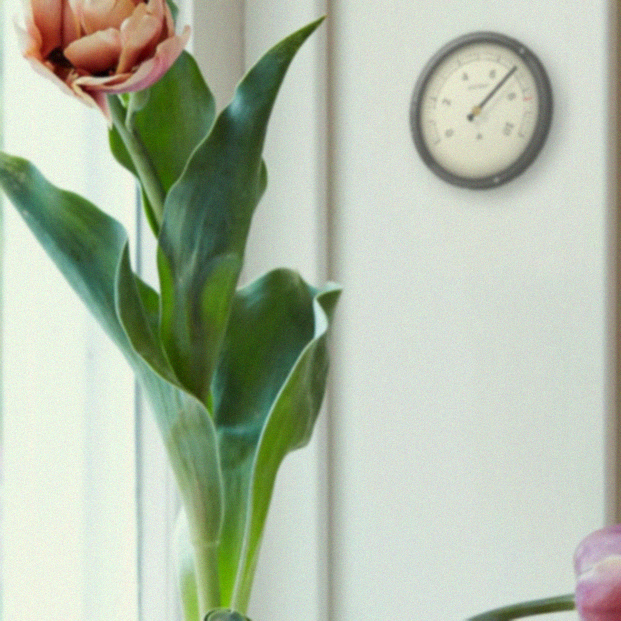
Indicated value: 7 A
